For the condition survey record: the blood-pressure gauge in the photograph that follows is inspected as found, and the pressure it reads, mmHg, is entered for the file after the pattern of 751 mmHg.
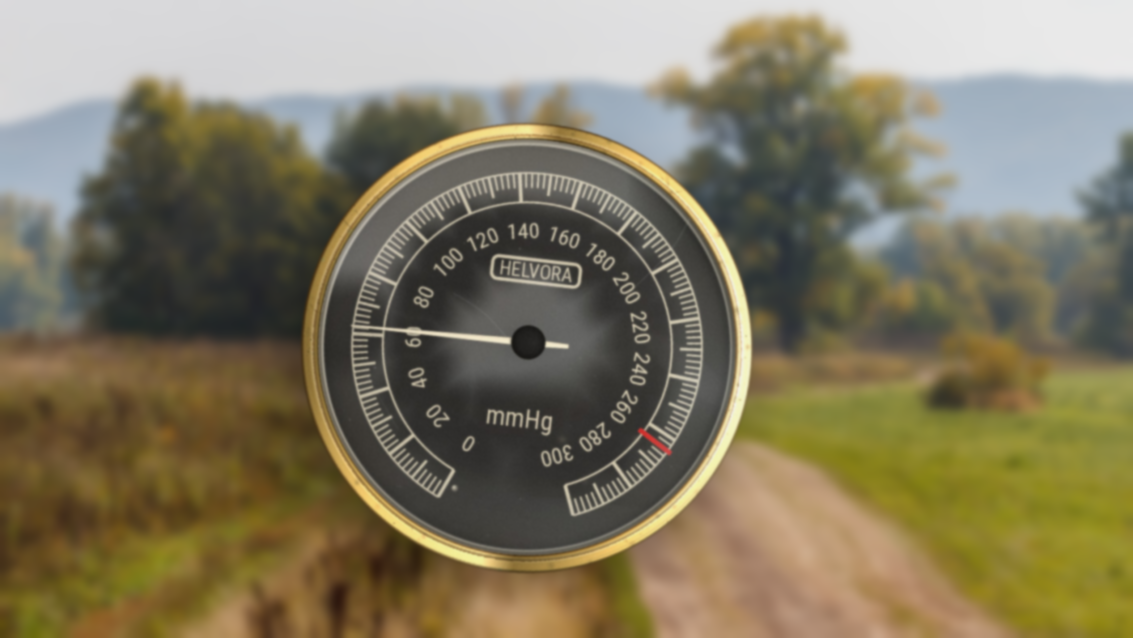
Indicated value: 62 mmHg
